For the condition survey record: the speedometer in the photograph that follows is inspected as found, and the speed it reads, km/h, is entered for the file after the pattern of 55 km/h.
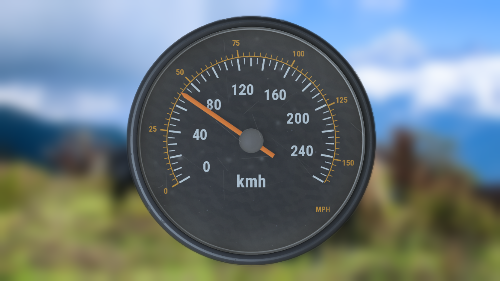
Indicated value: 70 km/h
